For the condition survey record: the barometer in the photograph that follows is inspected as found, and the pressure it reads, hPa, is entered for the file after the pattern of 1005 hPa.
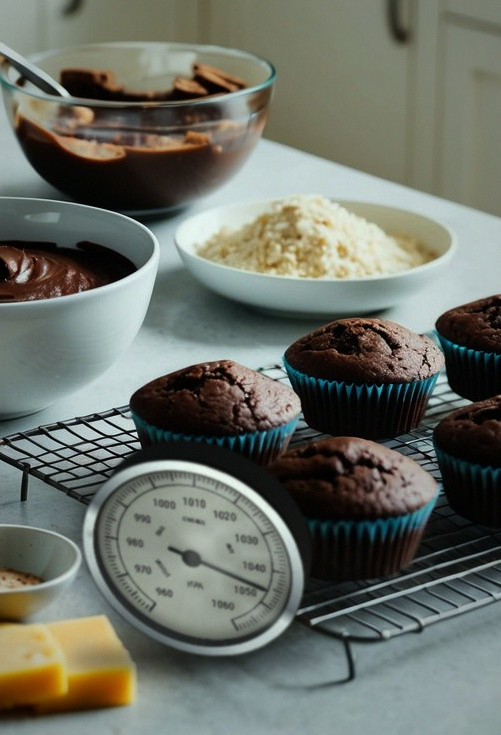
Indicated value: 1045 hPa
